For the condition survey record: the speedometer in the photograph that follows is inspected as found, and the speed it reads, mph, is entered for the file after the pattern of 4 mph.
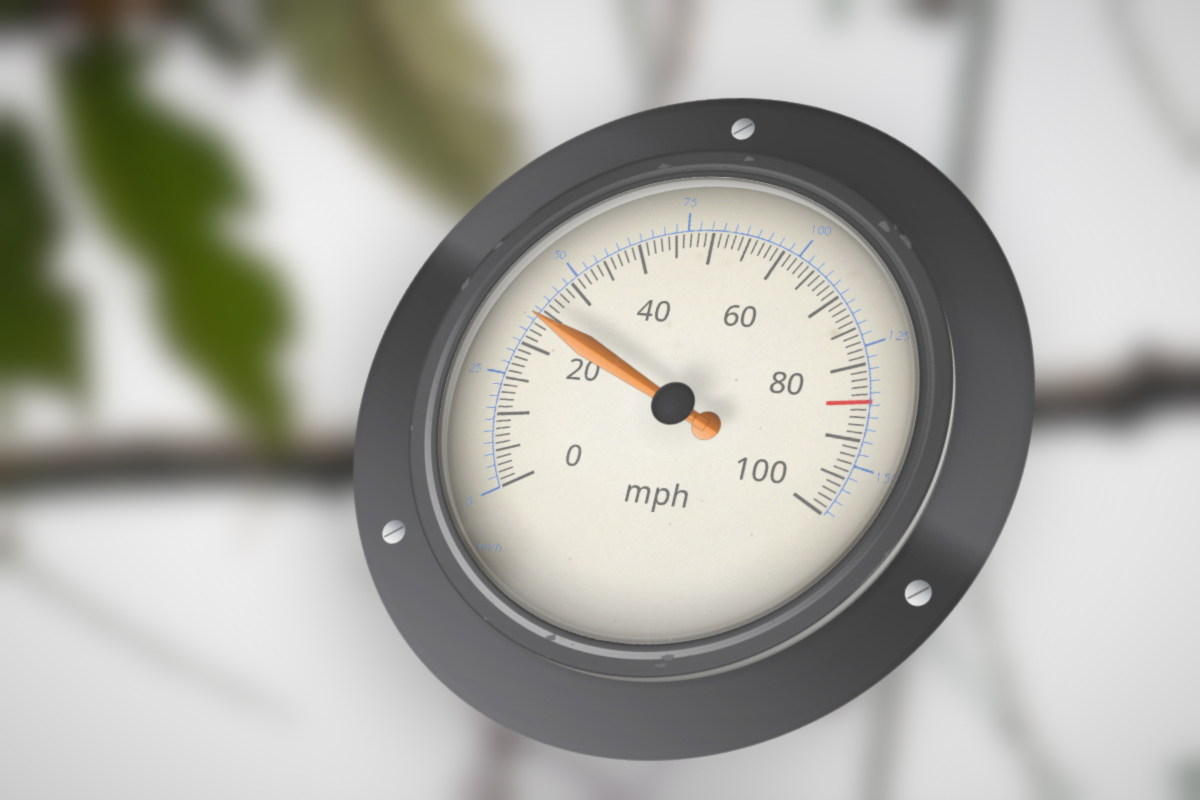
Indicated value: 24 mph
